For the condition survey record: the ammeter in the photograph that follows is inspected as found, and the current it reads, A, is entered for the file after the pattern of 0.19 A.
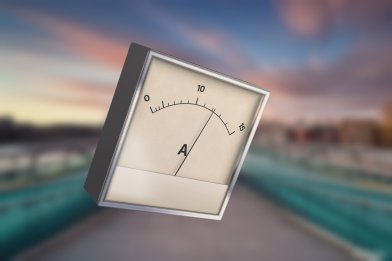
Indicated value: 12 A
